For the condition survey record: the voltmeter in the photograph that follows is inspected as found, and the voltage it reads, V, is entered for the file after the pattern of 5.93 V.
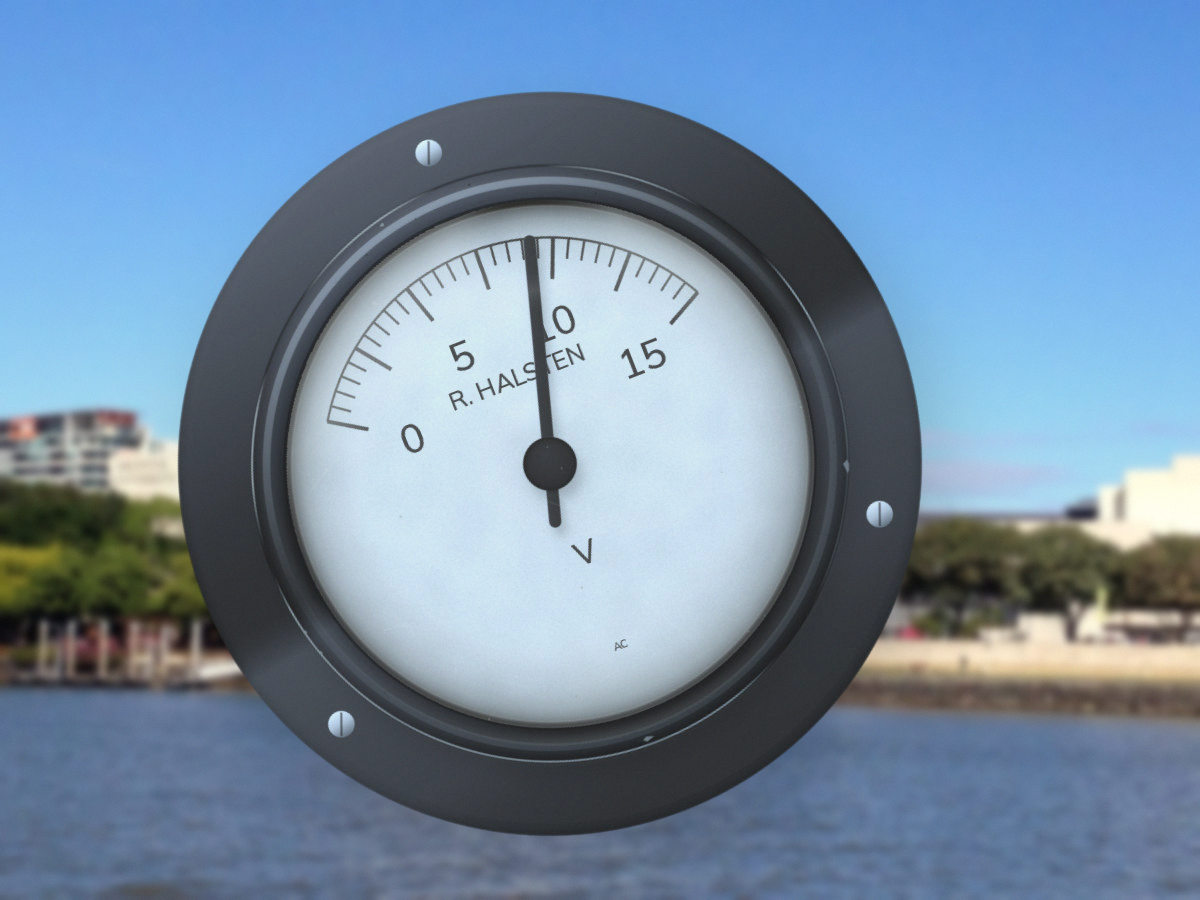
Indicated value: 9.25 V
